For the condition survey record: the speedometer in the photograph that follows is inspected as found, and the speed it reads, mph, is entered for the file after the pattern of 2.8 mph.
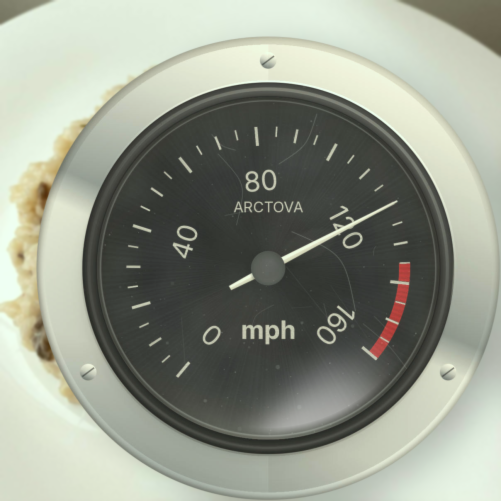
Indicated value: 120 mph
